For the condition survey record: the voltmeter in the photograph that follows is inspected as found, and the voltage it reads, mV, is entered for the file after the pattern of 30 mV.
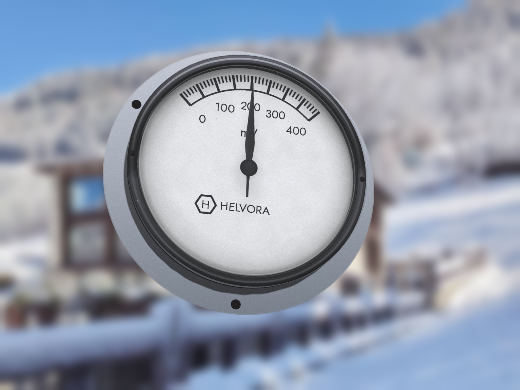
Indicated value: 200 mV
